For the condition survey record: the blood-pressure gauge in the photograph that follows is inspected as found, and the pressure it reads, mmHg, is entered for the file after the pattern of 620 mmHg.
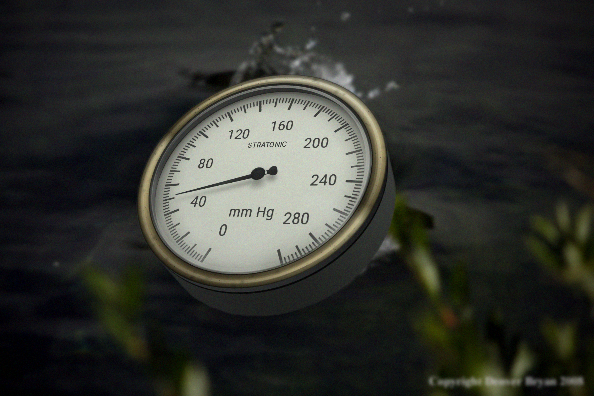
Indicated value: 50 mmHg
